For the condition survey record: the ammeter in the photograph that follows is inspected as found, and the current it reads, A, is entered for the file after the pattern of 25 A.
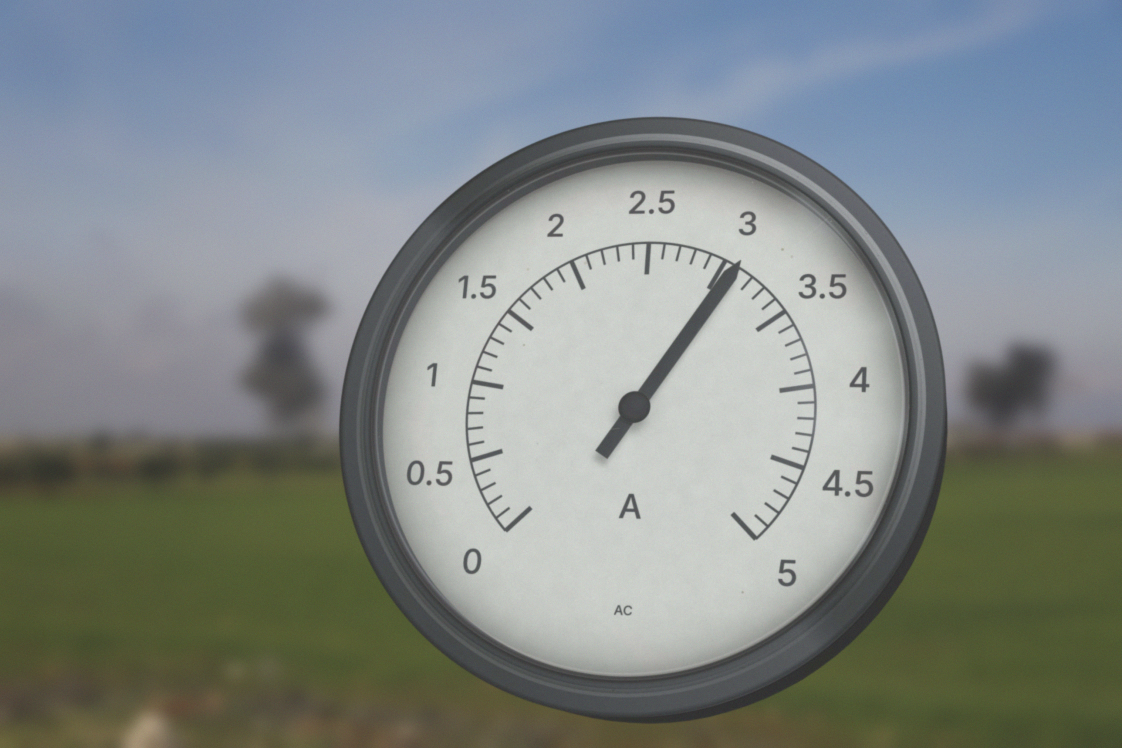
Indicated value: 3.1 A
